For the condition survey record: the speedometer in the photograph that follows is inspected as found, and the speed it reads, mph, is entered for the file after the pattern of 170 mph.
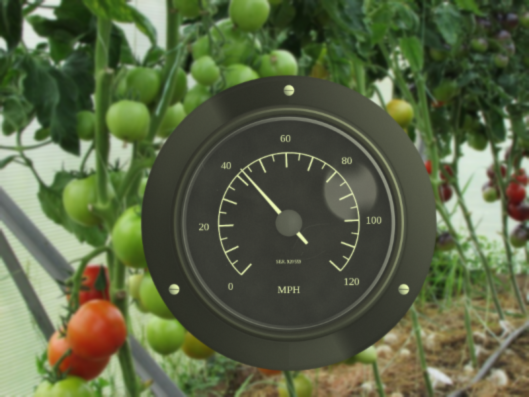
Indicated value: 42.5 mph
